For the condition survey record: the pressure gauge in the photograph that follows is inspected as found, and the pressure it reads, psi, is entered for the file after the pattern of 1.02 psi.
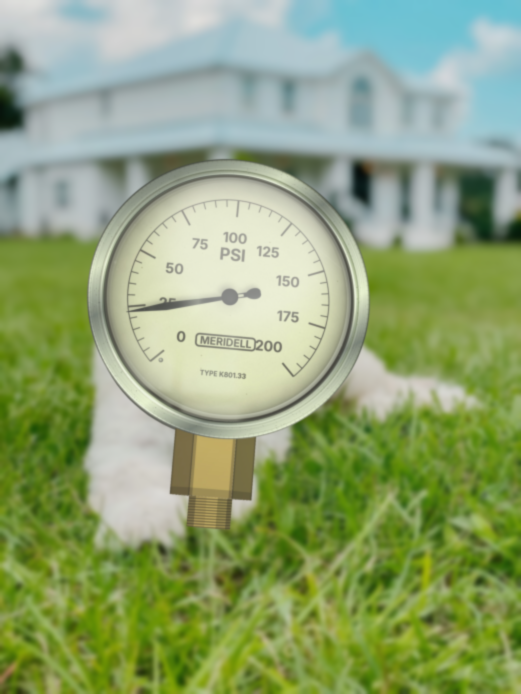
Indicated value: 22.5 psi
